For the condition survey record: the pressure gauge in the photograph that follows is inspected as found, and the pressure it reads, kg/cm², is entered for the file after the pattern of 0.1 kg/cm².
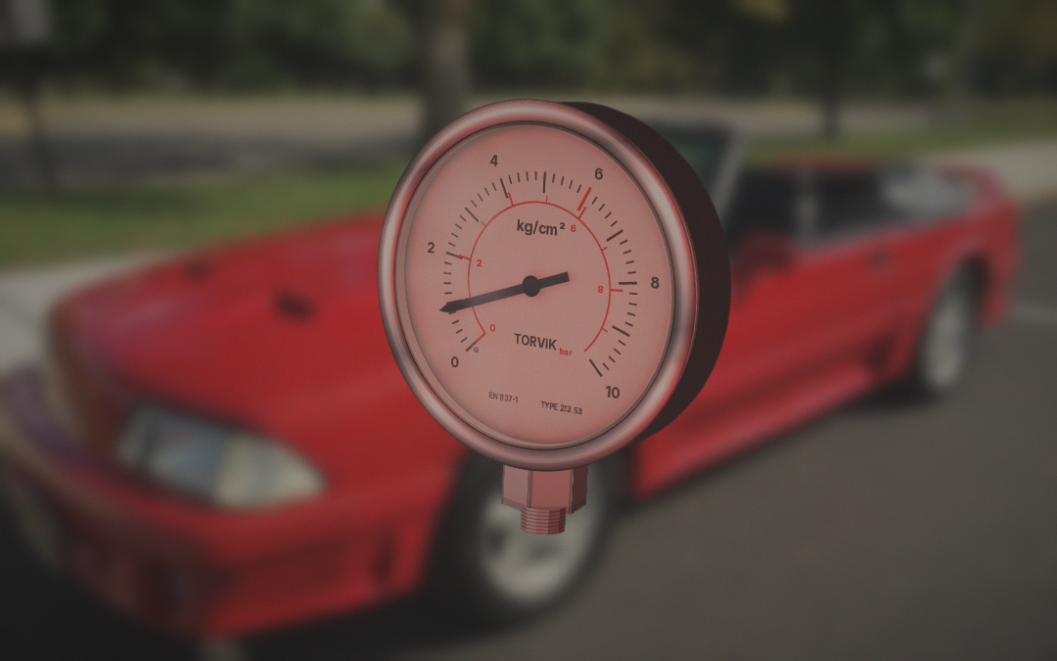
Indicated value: 0.9 kg/cm²
